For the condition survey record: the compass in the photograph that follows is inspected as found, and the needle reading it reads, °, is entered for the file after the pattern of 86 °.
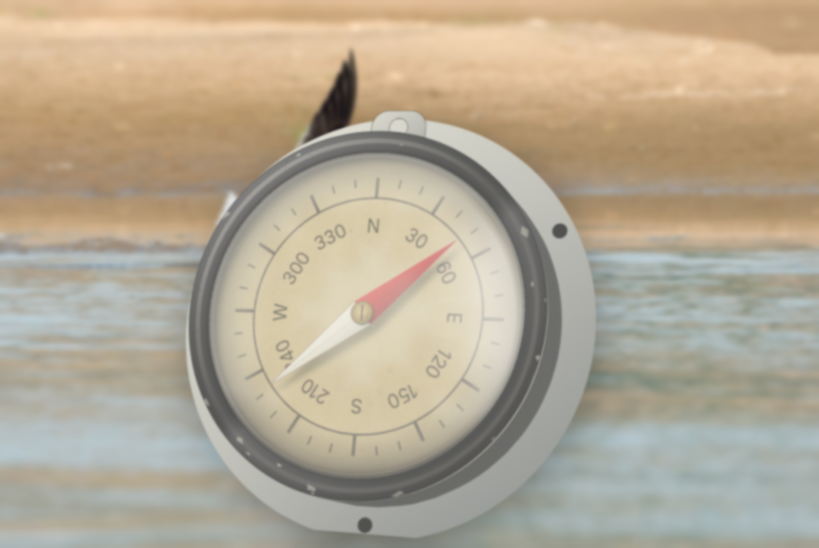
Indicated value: 50 °
